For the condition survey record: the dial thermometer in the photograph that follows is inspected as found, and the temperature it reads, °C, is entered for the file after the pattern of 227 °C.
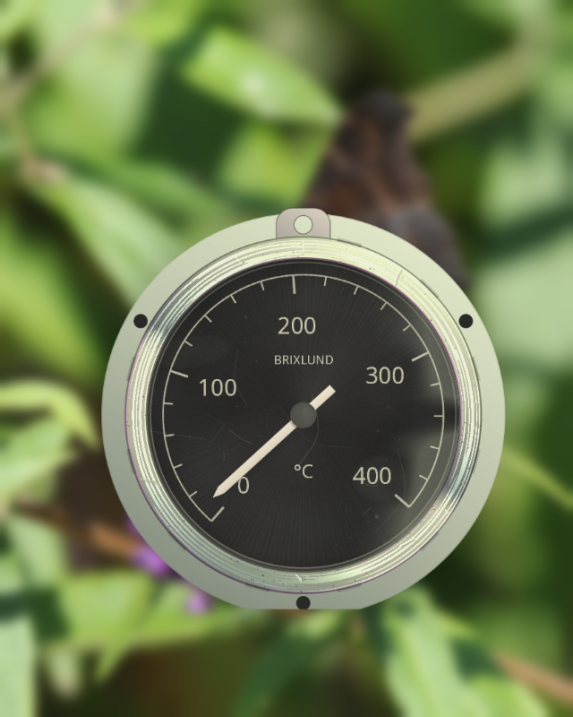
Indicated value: 10 °C
